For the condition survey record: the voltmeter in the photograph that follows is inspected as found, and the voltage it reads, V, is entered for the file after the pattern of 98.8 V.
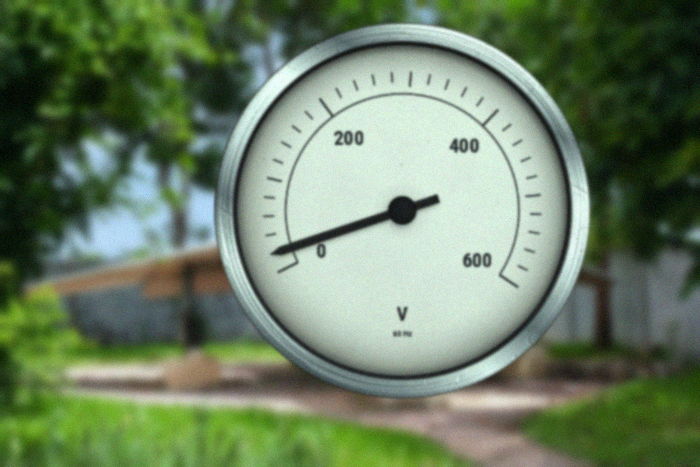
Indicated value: 20 V
